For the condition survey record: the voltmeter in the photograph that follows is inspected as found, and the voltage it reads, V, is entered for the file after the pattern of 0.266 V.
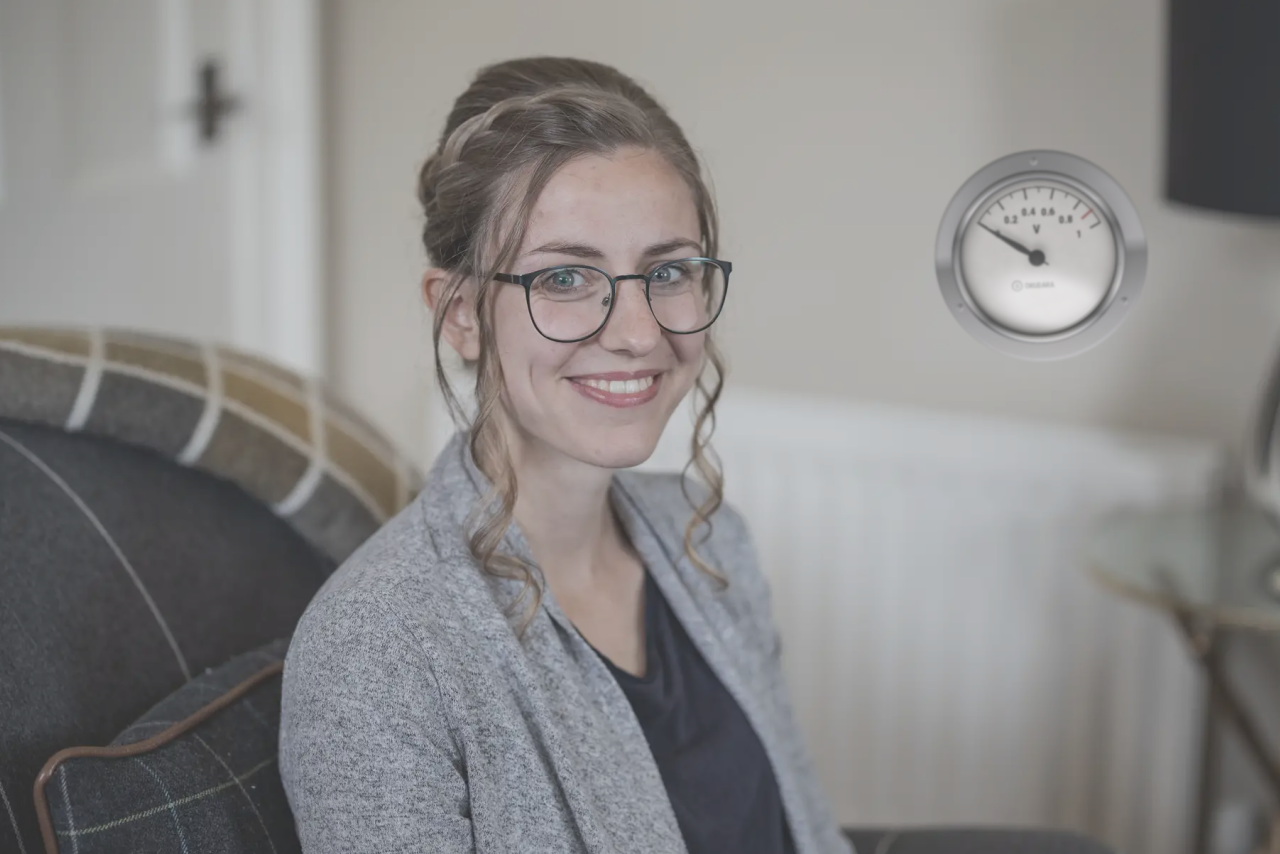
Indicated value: 0 V
